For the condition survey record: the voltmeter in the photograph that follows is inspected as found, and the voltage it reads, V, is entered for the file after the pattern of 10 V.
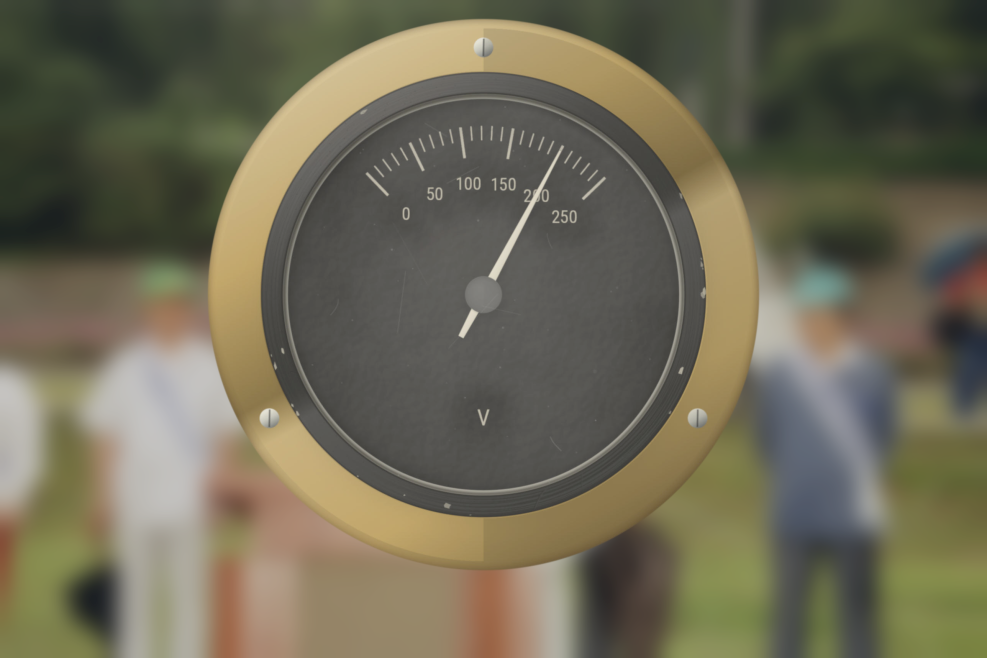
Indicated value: 200 V
